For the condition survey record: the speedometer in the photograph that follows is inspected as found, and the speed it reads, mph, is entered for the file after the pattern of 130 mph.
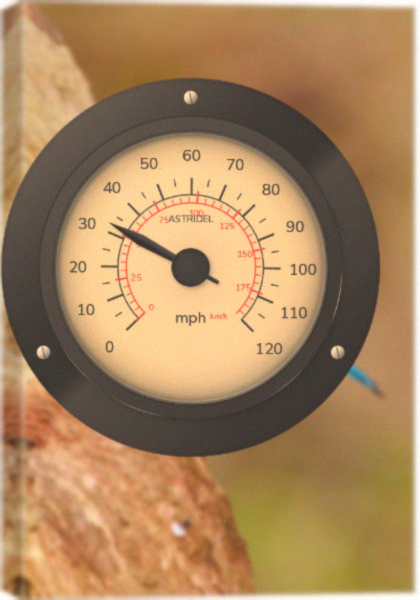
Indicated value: 32.5 mph
